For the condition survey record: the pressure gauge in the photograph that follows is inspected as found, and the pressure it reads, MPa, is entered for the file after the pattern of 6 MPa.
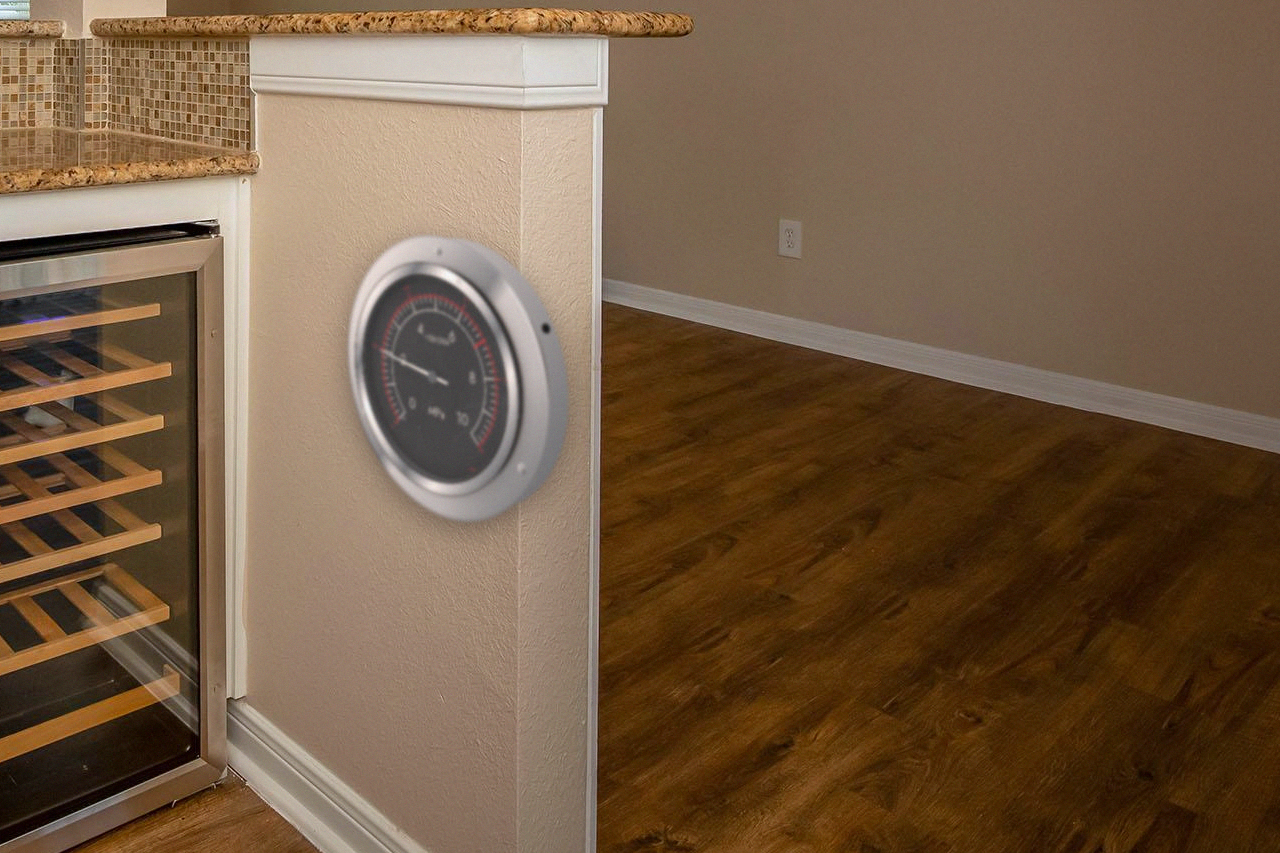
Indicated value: 2 MPa
